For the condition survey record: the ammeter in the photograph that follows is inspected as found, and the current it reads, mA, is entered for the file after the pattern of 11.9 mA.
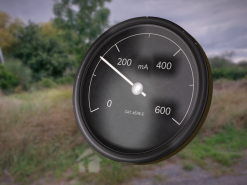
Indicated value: 150 mA
